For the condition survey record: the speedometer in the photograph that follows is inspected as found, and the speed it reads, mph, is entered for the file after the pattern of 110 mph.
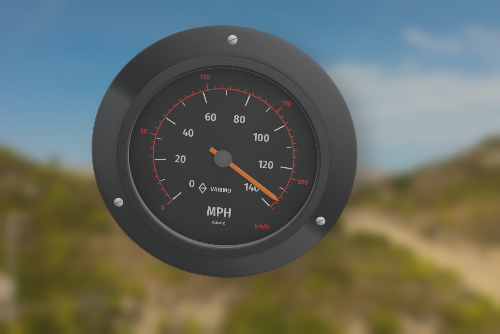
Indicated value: 135 mph
